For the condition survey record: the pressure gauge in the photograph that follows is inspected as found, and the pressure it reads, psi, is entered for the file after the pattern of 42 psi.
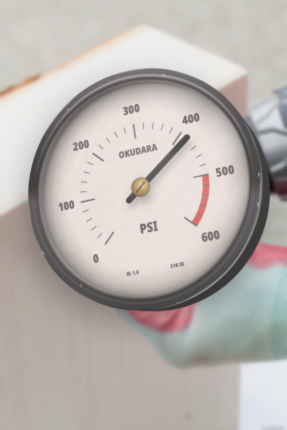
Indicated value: 420 psi
